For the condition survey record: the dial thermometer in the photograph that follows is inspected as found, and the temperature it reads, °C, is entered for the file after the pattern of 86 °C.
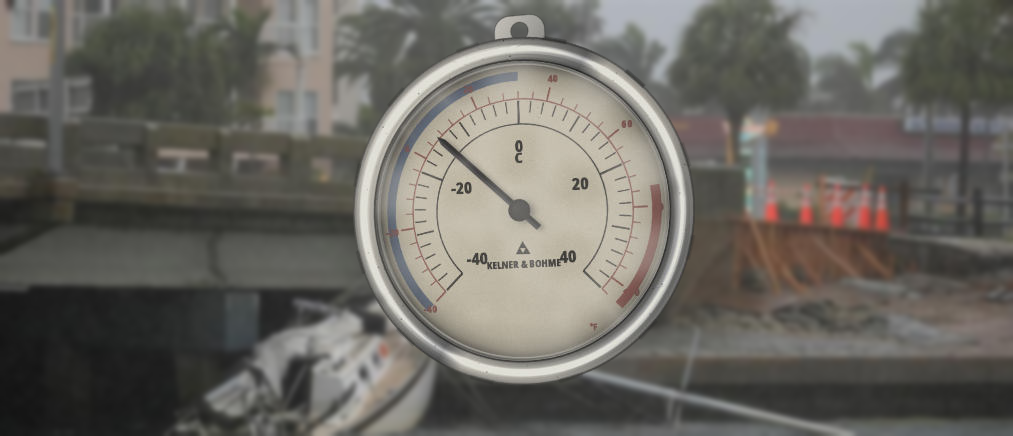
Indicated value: -14 °C
